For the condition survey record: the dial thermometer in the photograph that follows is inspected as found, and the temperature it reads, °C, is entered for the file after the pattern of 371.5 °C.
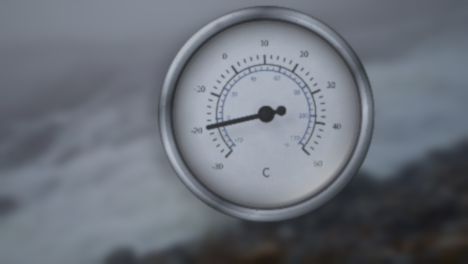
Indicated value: -20 °C
